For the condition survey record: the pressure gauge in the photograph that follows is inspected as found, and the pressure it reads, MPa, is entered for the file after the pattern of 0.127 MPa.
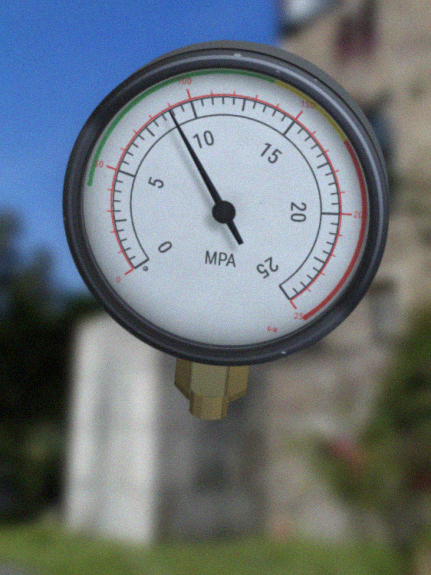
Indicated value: 9 MPa
